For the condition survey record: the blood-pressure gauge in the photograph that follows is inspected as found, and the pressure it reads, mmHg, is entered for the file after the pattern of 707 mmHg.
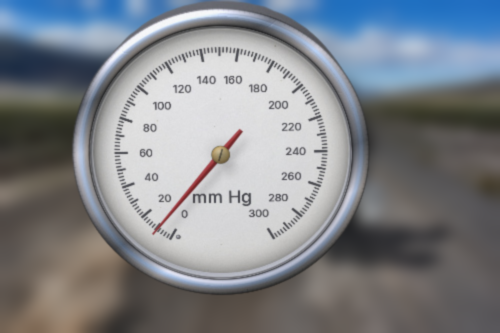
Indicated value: 10 mmHg
